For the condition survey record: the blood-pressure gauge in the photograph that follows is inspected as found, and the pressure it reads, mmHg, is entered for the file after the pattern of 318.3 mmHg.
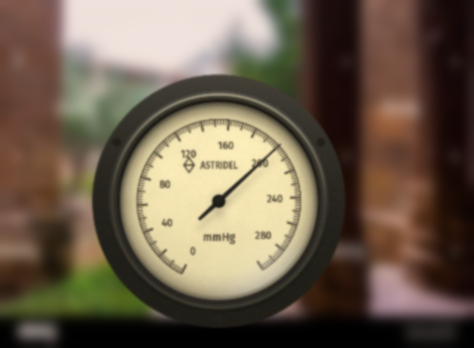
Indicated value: 200 mmHg
